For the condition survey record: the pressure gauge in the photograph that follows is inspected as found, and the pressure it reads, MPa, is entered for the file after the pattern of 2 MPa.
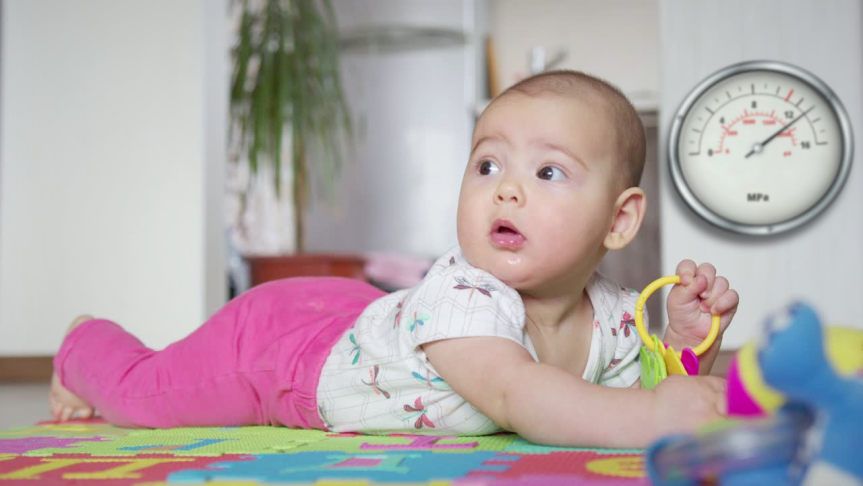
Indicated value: 13 MPa
